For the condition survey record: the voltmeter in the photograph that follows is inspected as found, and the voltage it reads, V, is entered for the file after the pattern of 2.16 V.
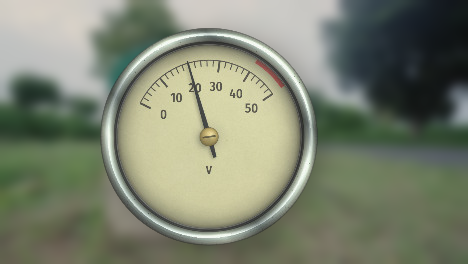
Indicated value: 20 V
